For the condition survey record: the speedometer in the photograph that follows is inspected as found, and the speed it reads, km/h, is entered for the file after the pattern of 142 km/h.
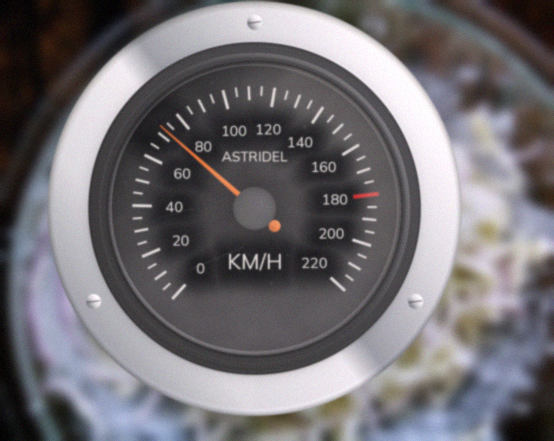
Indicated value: 72.5 km/h
